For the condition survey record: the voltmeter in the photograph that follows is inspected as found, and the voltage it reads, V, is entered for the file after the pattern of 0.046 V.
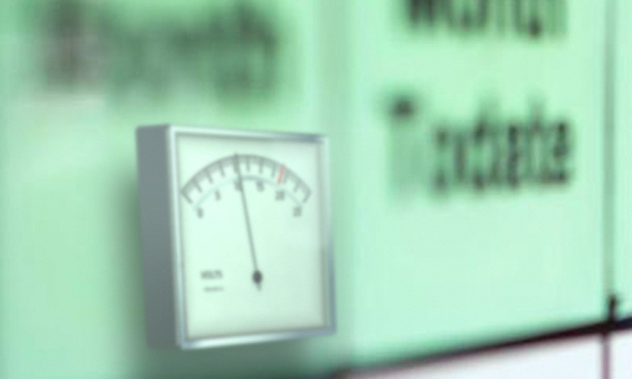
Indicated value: 10 V
